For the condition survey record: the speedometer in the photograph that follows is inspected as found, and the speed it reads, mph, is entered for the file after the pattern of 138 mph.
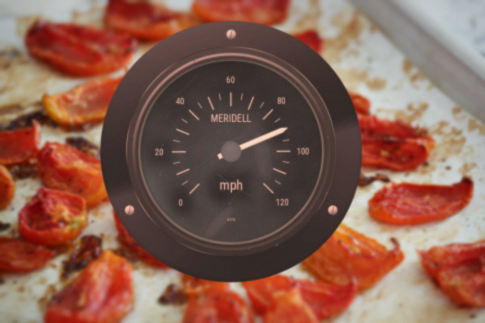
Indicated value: 90 mph
